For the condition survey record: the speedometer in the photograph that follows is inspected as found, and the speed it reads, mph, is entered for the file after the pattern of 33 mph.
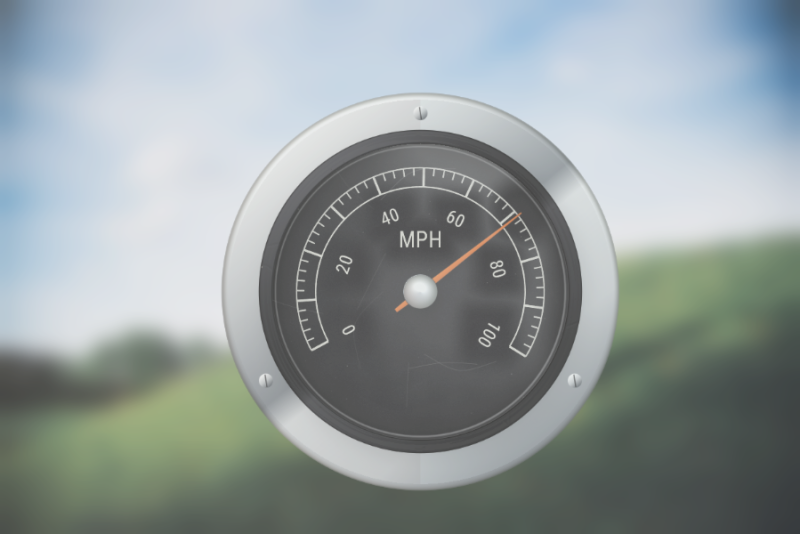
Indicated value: 71 mph
